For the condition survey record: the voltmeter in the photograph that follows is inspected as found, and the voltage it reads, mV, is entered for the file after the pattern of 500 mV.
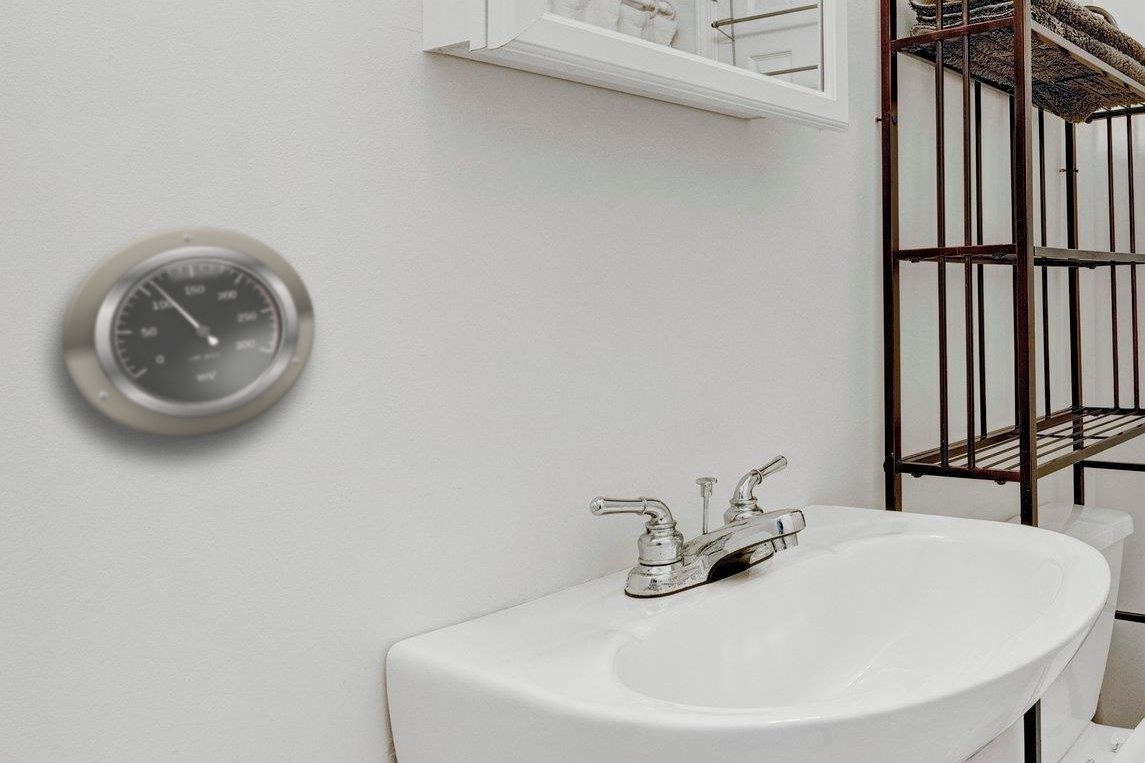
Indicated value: 110 mV
